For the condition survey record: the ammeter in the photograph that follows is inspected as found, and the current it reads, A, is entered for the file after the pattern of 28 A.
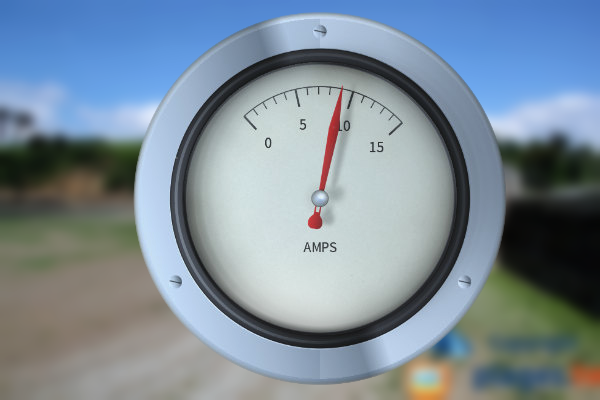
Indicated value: 9 A
